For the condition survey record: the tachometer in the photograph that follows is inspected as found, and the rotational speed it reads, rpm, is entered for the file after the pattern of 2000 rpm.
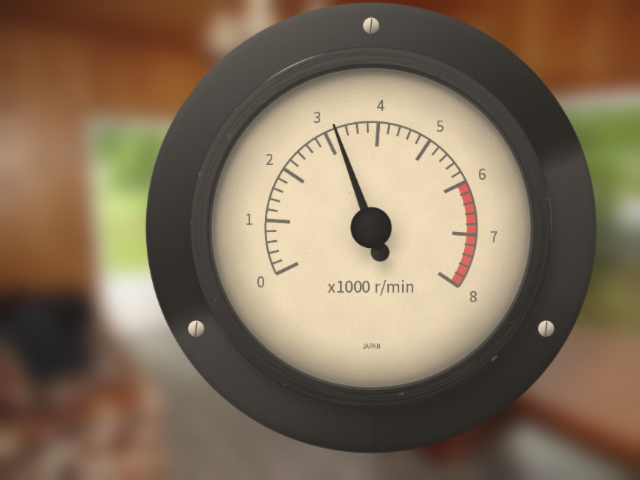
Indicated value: 3200 rpm
